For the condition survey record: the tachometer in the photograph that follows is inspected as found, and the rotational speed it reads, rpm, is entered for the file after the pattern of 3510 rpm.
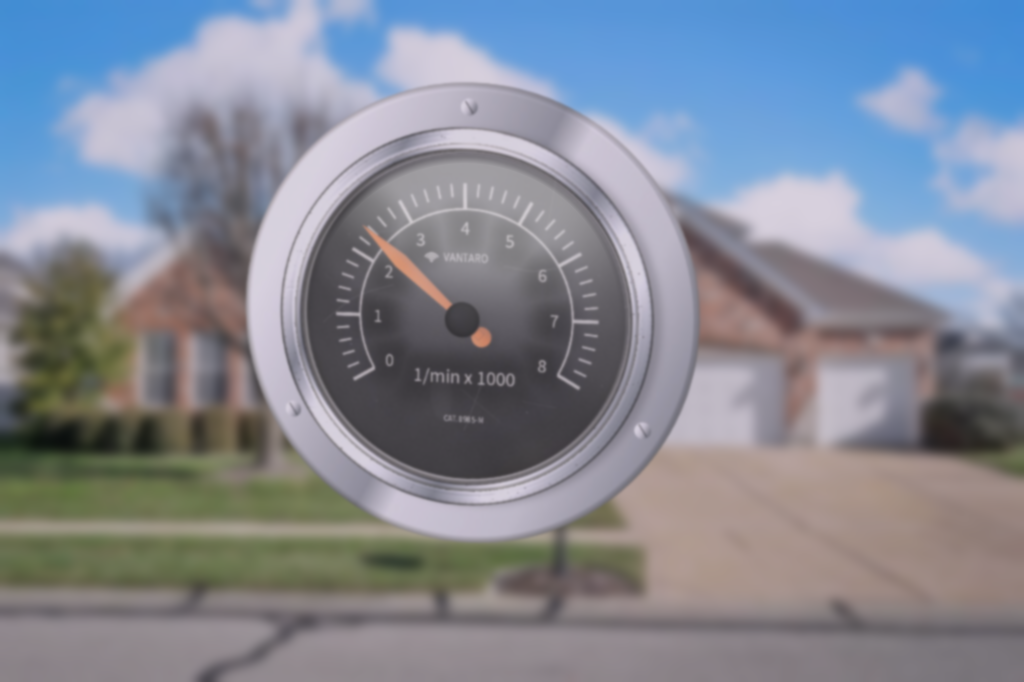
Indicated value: 2400 rpm
